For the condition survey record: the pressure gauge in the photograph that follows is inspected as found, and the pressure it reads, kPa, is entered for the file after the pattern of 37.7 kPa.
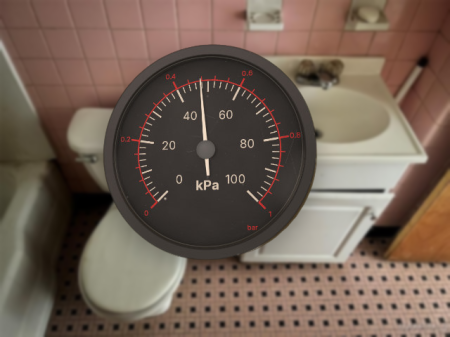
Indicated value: 48 kPa
